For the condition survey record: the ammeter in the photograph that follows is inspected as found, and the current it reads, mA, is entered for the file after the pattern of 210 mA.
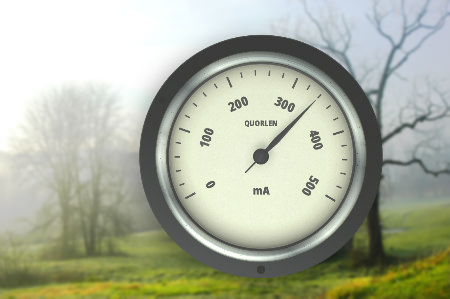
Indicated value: 340 mA
